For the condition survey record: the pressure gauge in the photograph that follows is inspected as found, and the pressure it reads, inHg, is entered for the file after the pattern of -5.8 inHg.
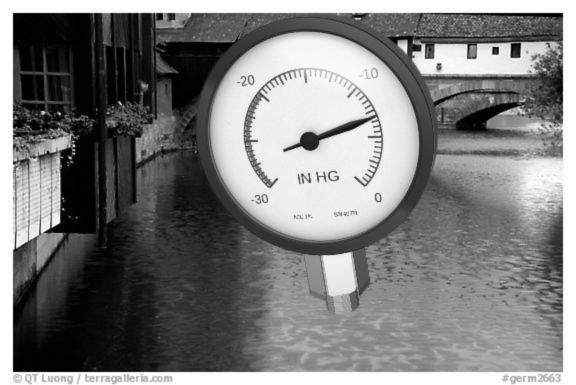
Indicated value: -7 inHg
